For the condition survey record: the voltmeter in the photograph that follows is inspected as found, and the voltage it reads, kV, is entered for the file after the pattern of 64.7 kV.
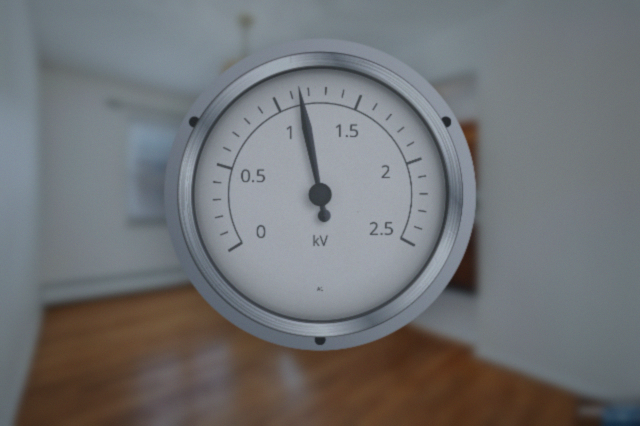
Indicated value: 1.15 kV
